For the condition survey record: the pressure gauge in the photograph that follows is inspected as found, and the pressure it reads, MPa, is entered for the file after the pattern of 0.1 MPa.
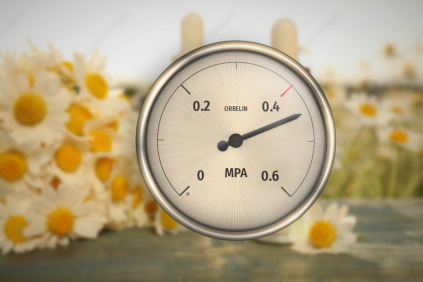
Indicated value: 0.45 MPa
